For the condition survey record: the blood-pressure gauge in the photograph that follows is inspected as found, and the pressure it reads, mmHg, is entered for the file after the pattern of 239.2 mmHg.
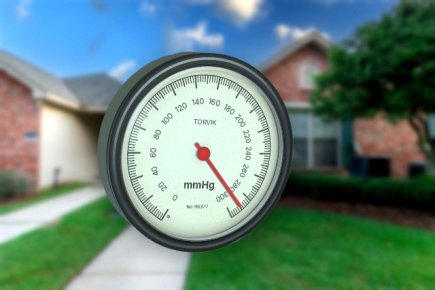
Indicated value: 290 mmHg
